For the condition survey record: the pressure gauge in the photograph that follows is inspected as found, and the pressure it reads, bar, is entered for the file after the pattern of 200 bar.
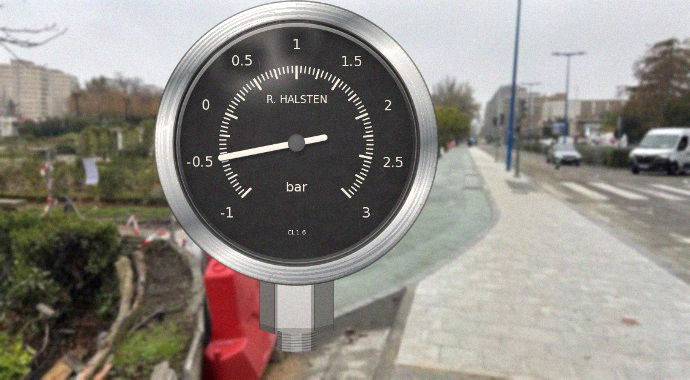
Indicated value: -0.5 bar
